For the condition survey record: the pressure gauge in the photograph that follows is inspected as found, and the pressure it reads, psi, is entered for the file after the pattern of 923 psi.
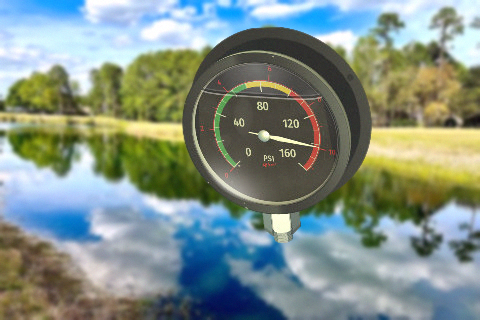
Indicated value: 140 psi
